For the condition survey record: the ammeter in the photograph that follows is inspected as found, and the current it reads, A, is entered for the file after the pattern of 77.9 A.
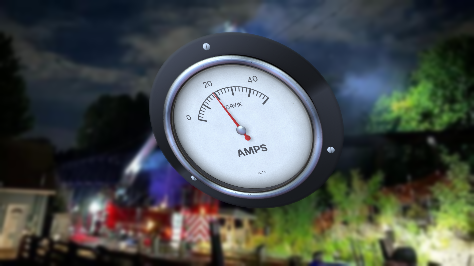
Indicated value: 20 A
